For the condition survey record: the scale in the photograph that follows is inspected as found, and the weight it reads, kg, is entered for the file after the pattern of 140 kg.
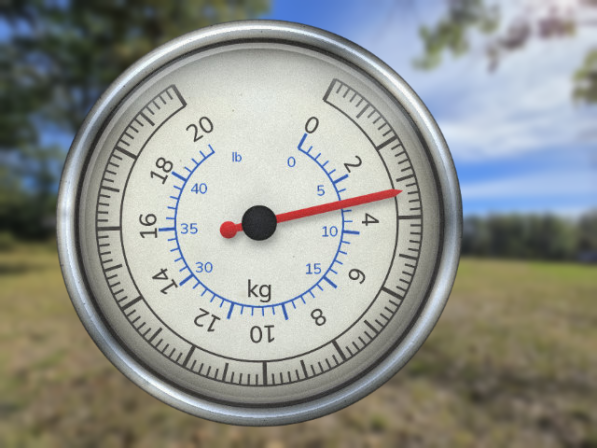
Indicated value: 3.3 kg
